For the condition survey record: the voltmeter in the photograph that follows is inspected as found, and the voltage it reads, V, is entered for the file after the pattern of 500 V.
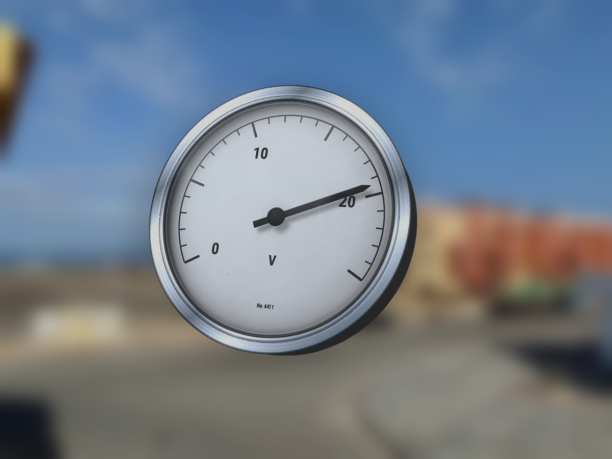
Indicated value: 19.5 V
